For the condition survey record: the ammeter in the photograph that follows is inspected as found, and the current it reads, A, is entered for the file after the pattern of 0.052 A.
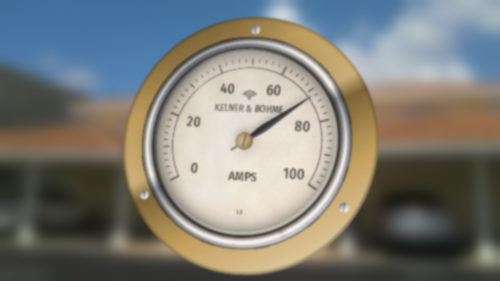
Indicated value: 72 A
